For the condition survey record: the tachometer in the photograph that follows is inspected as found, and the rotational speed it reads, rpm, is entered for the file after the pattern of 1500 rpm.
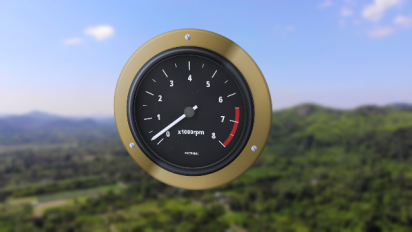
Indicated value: 250 rpm
